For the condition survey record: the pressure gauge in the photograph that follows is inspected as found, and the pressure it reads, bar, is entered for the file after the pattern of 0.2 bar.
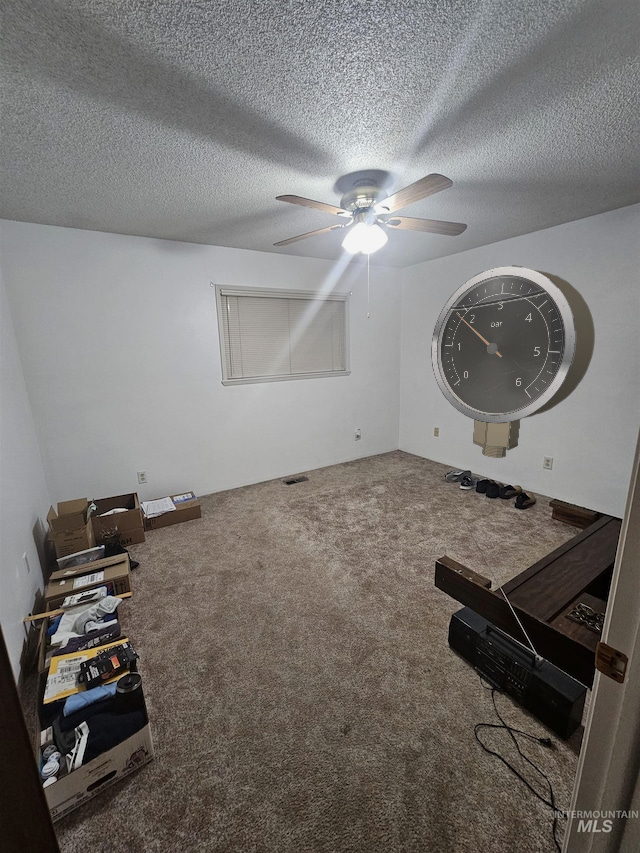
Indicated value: 1.8 bar
